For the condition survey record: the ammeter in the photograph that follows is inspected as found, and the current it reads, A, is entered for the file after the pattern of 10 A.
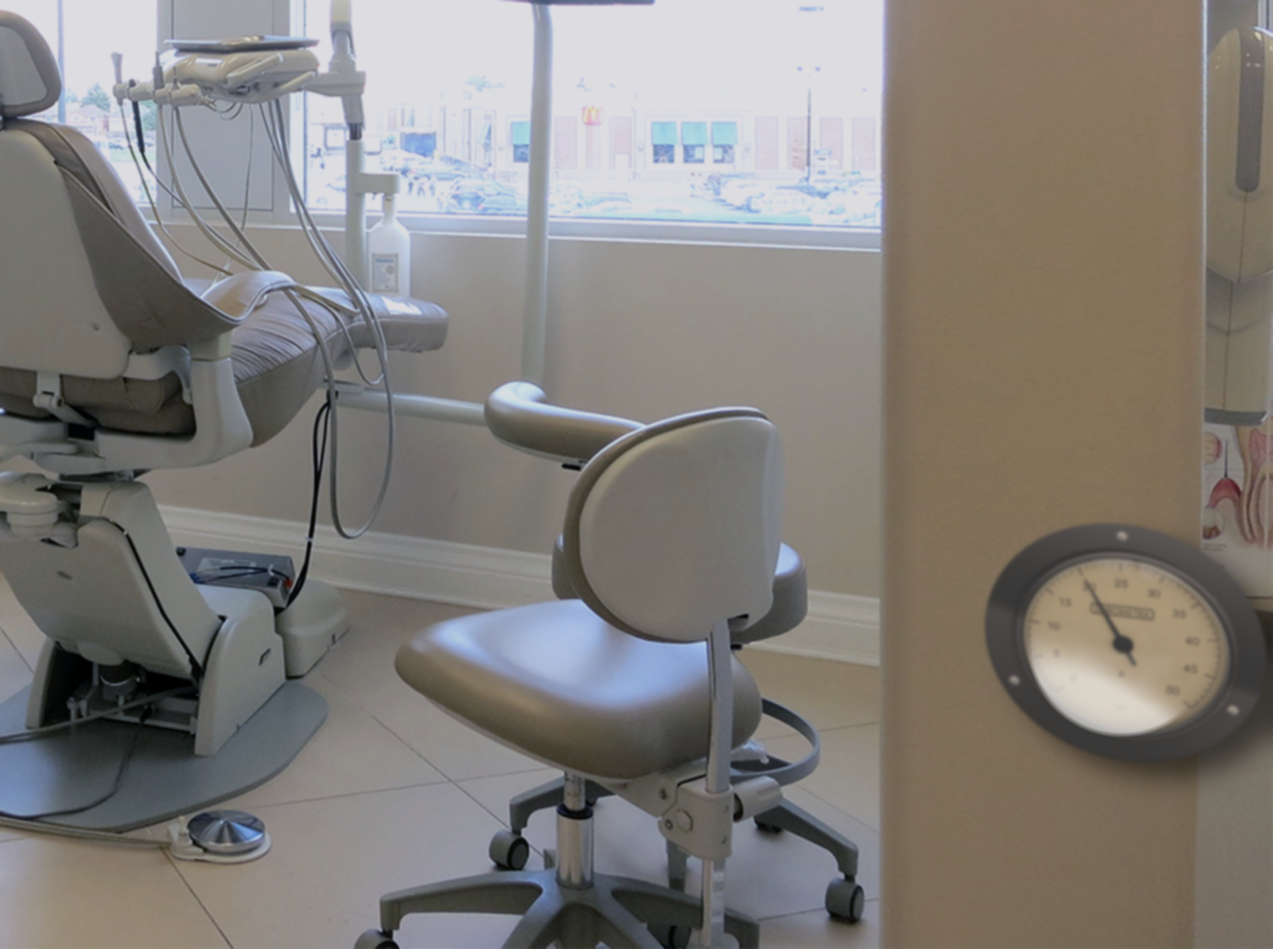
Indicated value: 20 A
